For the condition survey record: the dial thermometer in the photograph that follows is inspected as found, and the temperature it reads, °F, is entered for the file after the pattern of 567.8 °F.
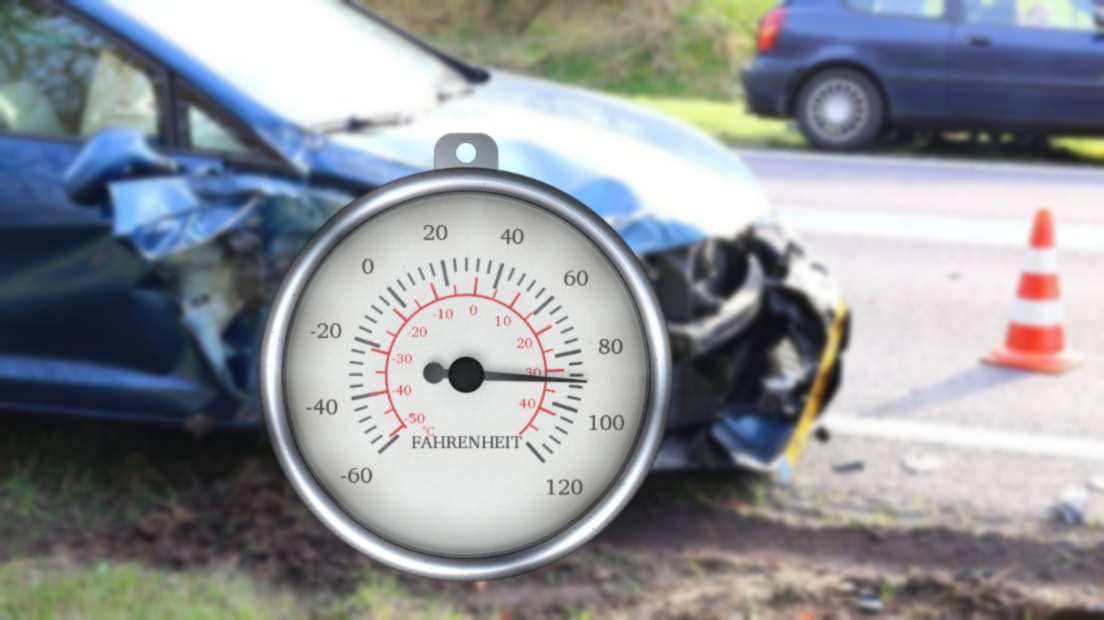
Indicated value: 90 °F
